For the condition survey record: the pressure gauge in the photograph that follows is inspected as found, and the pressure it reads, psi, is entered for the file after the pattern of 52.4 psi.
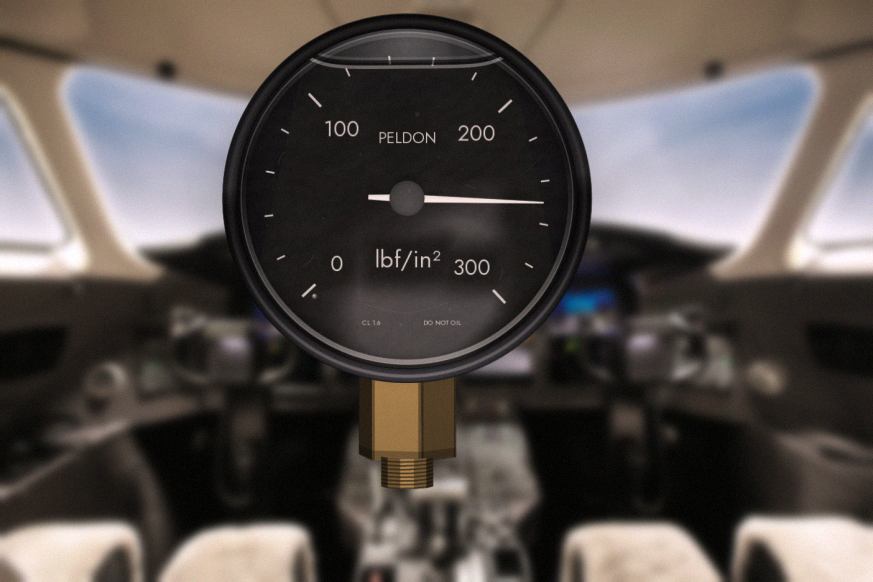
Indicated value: 250 psi
